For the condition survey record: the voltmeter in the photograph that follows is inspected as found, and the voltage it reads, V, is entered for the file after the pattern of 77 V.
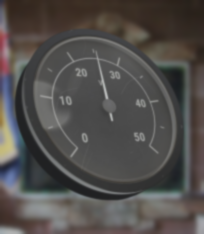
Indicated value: 25 V
